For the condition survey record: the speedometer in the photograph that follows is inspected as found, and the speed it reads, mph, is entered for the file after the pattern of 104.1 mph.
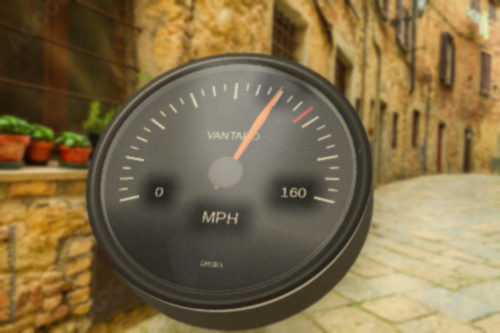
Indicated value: 100 mph
